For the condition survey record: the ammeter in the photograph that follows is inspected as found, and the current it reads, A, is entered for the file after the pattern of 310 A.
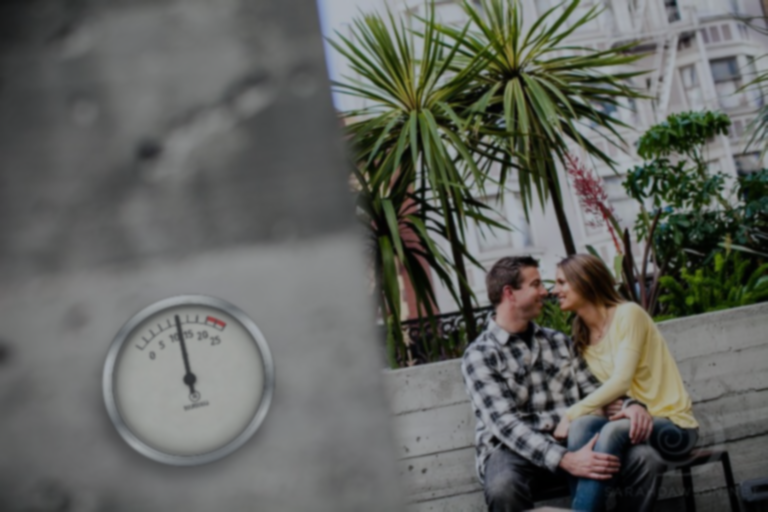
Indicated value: 12.5 A
